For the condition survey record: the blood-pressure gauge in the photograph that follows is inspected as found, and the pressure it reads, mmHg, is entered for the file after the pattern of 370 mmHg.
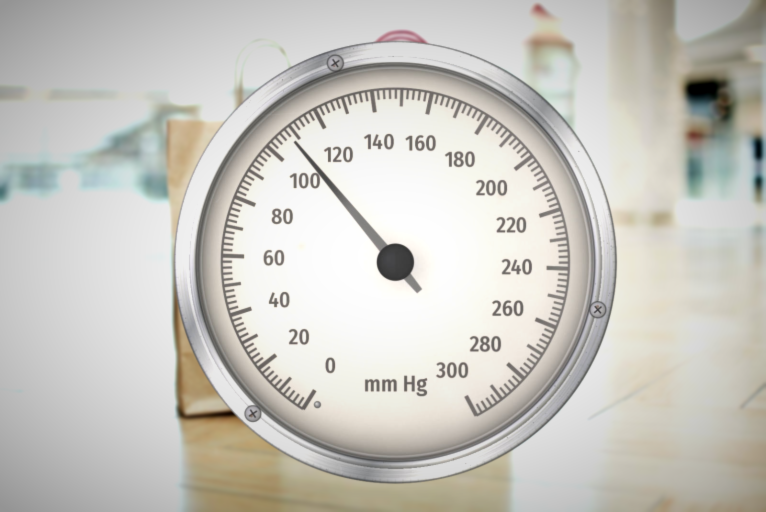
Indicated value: 108 mmHg
